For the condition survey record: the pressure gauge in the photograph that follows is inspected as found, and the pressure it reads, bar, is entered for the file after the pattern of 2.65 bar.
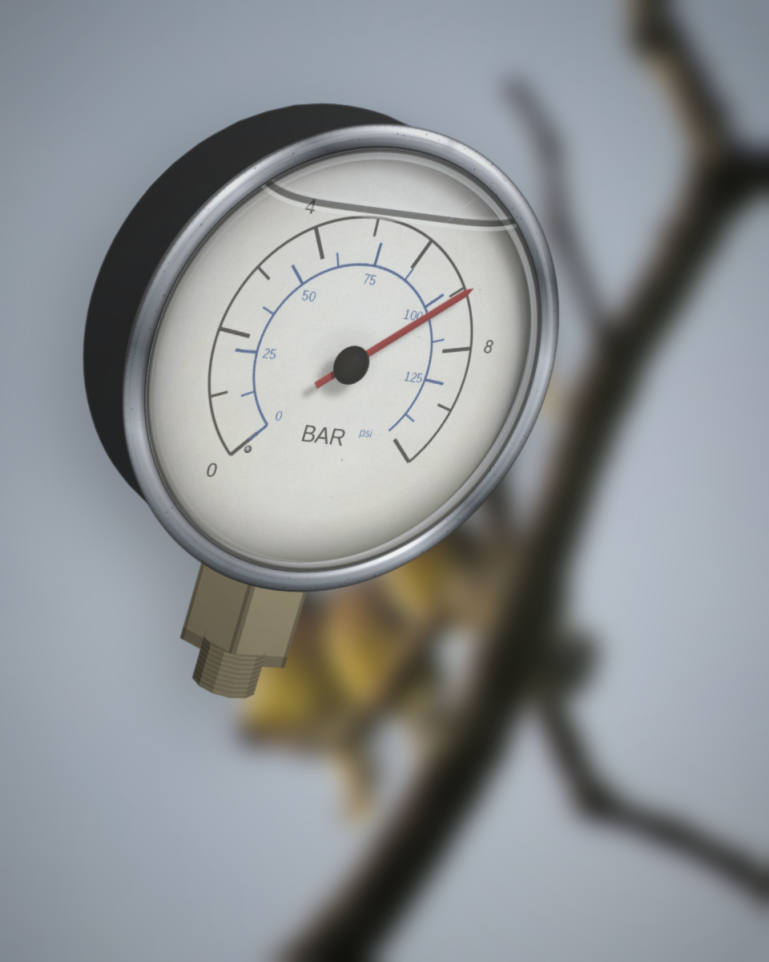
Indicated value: 7 bar
